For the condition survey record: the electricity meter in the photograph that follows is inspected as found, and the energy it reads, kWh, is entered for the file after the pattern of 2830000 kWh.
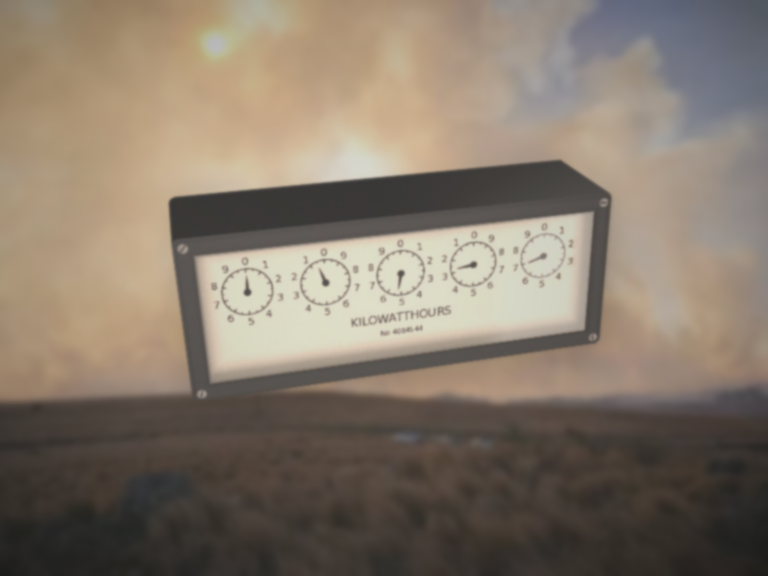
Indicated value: 527 kWh
